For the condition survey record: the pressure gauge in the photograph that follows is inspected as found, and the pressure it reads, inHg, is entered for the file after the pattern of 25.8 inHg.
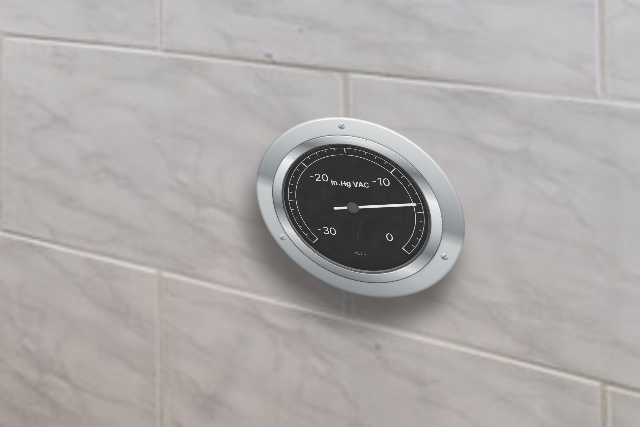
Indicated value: -6 inHg
